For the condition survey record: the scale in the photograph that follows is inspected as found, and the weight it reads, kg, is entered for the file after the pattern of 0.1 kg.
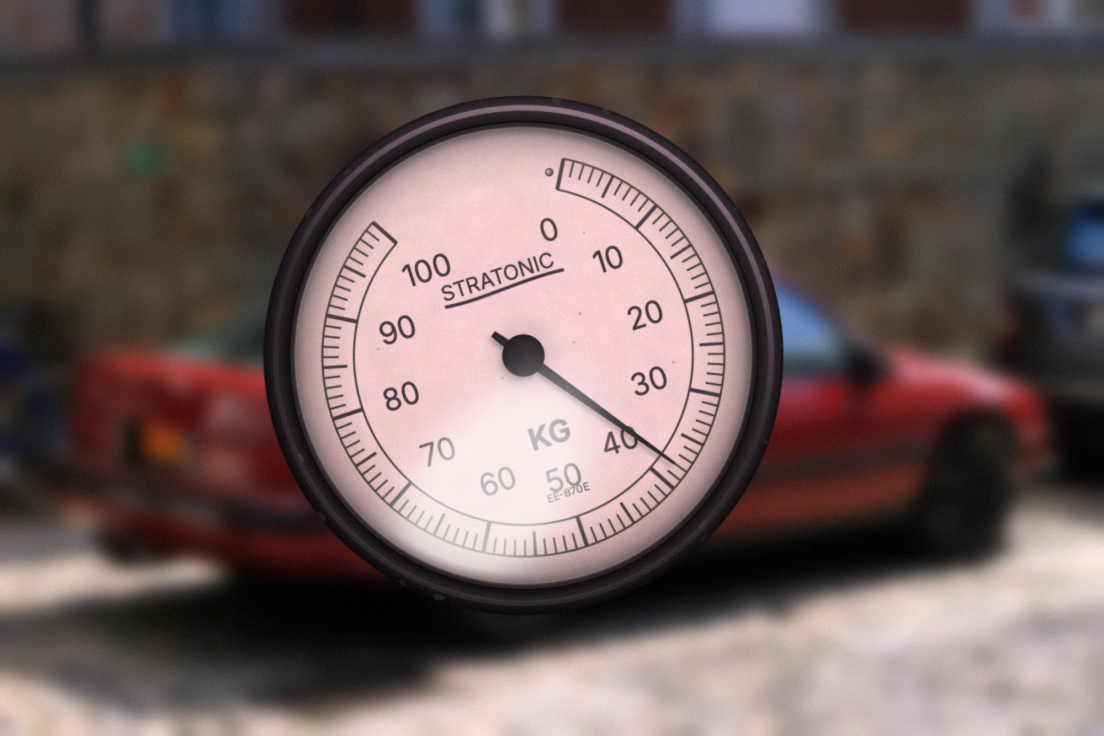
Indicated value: 38 kg
